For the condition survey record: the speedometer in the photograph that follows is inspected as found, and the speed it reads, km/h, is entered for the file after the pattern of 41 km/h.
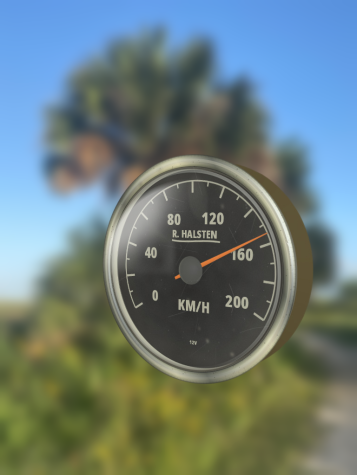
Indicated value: 155 km/h
